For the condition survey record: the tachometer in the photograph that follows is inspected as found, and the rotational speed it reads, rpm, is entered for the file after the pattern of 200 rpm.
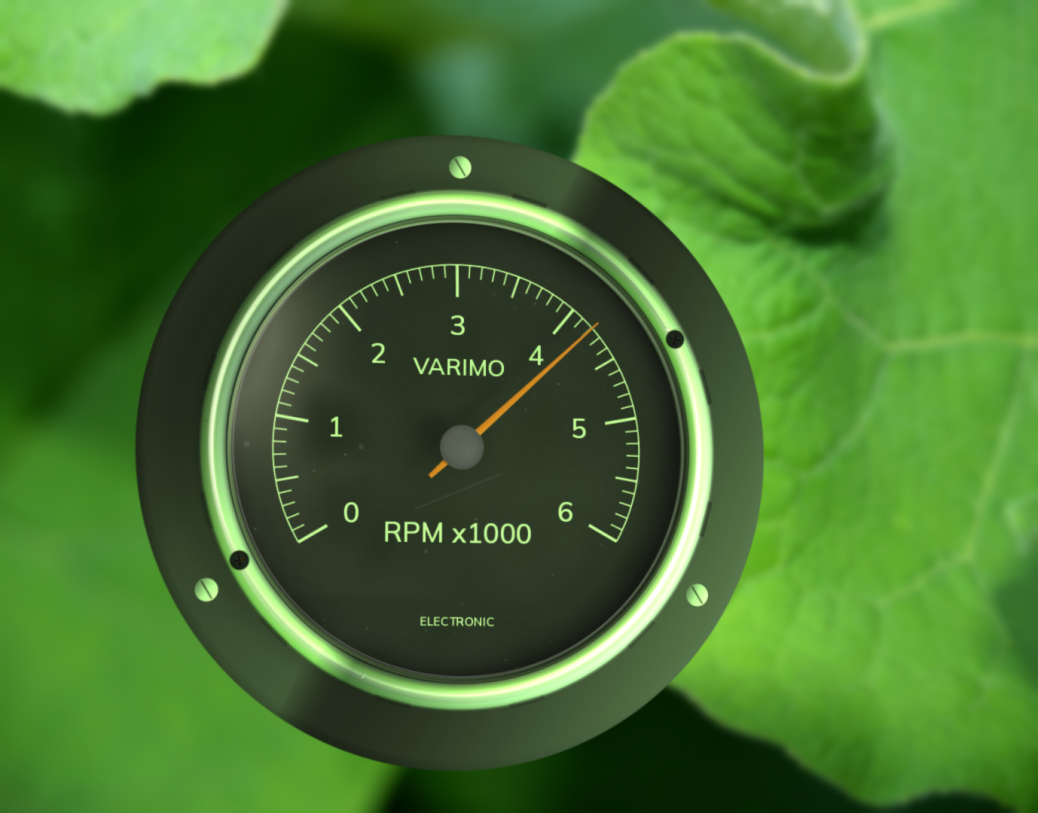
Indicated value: 4200 rpm
